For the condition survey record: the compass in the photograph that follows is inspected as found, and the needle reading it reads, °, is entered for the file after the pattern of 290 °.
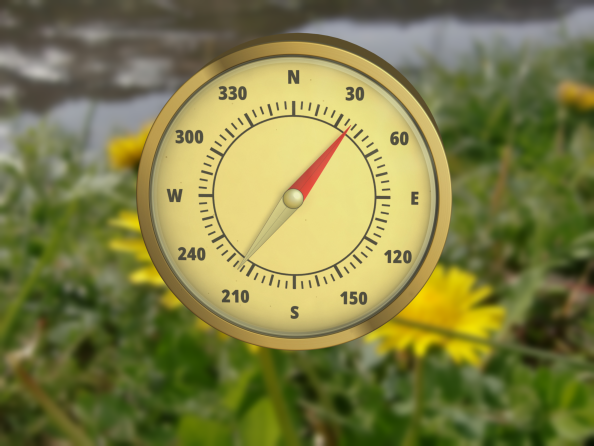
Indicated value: 37.5 °
